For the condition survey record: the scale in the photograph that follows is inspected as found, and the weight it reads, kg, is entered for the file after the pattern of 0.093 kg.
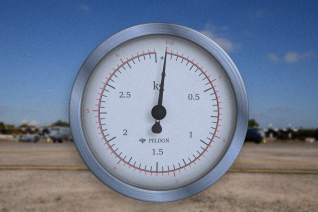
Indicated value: 0 kg
